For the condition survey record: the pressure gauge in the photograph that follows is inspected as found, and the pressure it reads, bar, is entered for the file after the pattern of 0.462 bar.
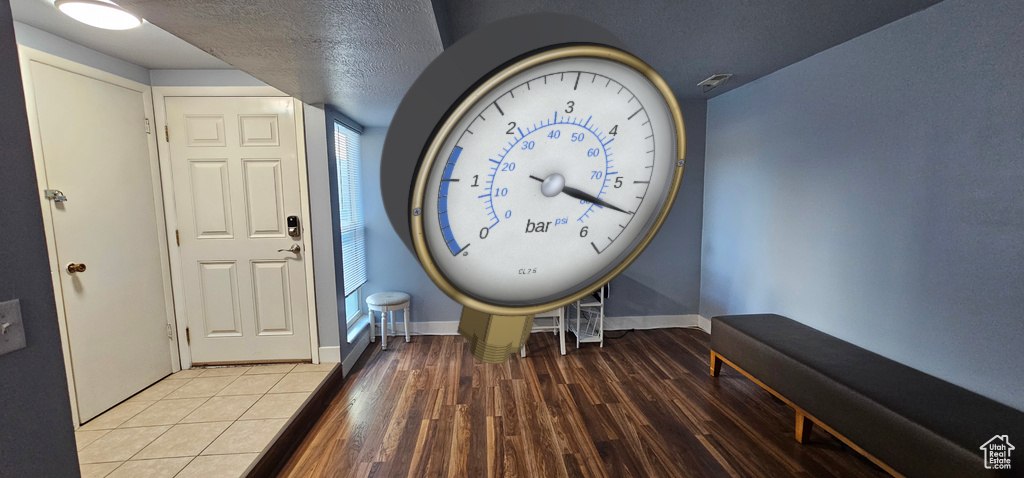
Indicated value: 5.4 bar
